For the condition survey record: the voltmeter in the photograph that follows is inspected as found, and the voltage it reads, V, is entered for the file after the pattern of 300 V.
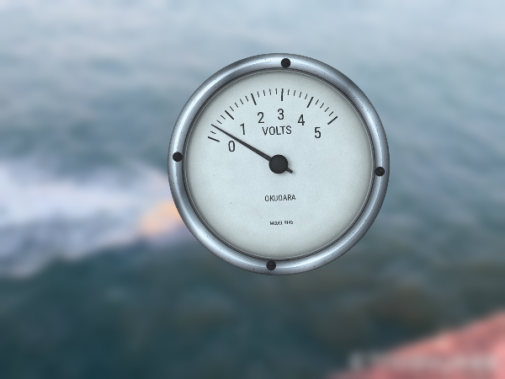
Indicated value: 0.4 V
